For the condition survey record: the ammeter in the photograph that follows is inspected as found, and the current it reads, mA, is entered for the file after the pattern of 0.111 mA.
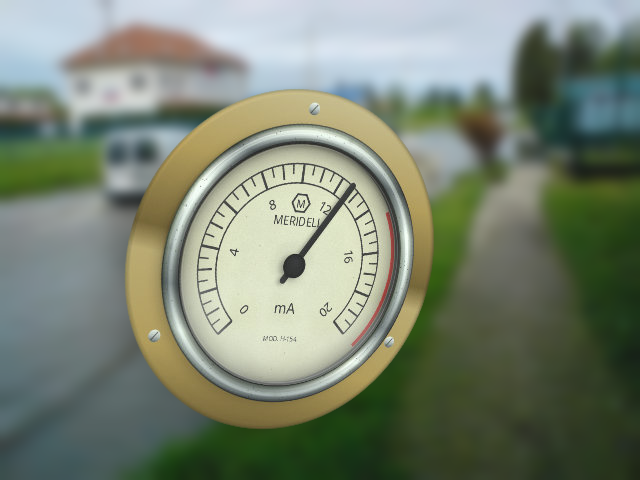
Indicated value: 12.5 mA
